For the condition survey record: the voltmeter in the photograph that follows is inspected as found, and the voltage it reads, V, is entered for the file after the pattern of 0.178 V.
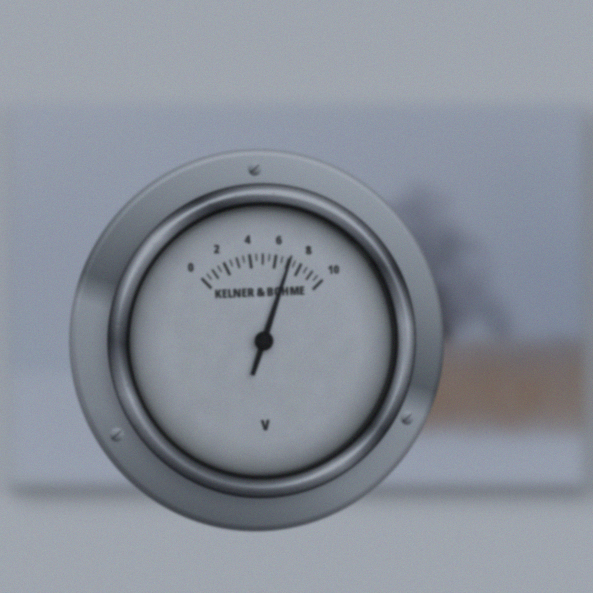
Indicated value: 7 V
